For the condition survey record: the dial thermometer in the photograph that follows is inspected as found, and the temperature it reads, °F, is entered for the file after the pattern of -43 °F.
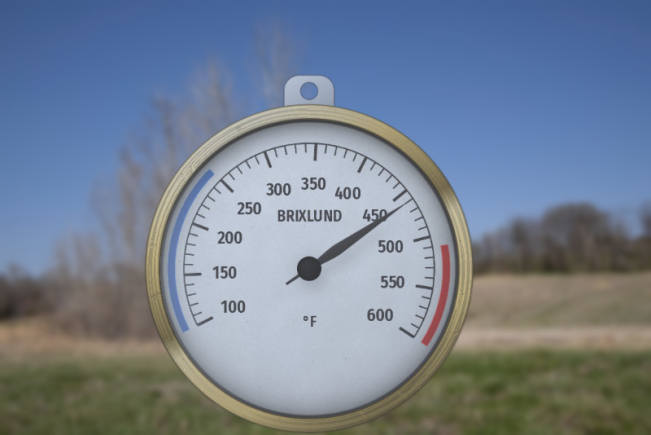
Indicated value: 460 °F
